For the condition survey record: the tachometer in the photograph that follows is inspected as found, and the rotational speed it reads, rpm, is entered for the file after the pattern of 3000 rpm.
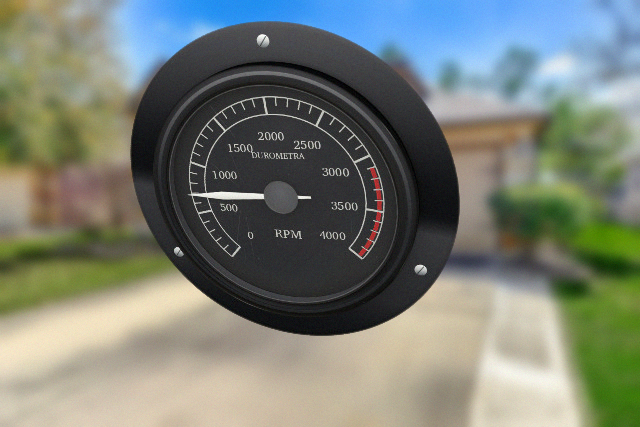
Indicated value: 700 rpm
